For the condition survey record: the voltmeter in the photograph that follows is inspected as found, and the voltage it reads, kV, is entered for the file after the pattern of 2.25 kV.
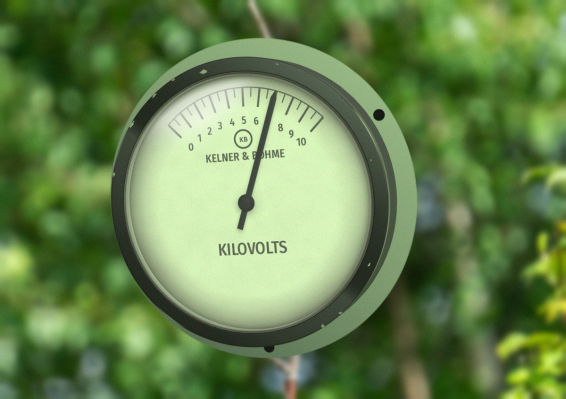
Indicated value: 7 kV
